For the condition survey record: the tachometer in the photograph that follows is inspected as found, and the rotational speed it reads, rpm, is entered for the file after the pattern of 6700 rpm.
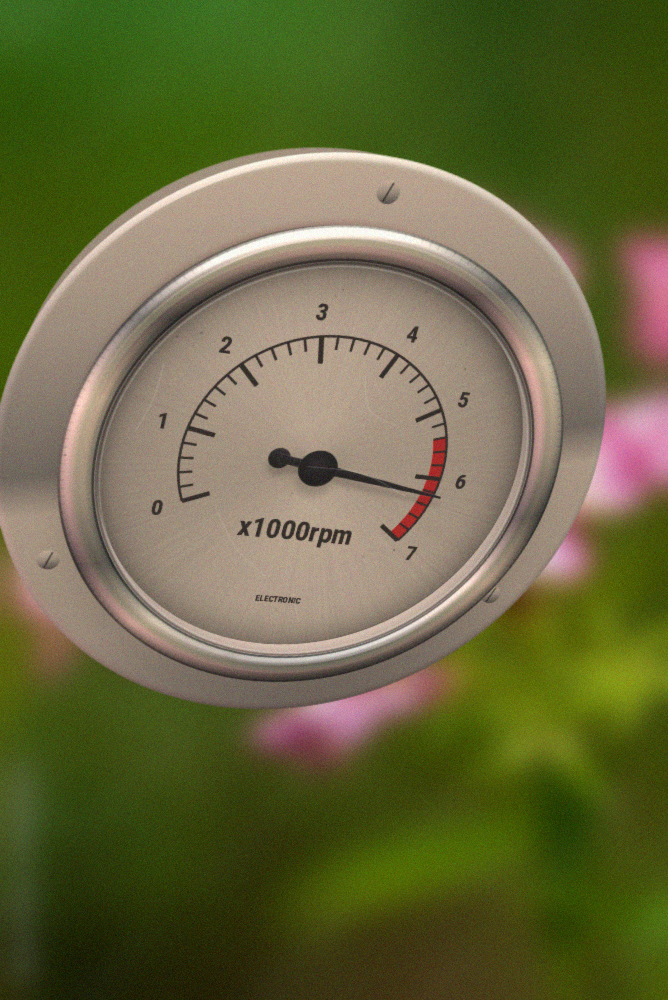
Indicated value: 6200 rpm
